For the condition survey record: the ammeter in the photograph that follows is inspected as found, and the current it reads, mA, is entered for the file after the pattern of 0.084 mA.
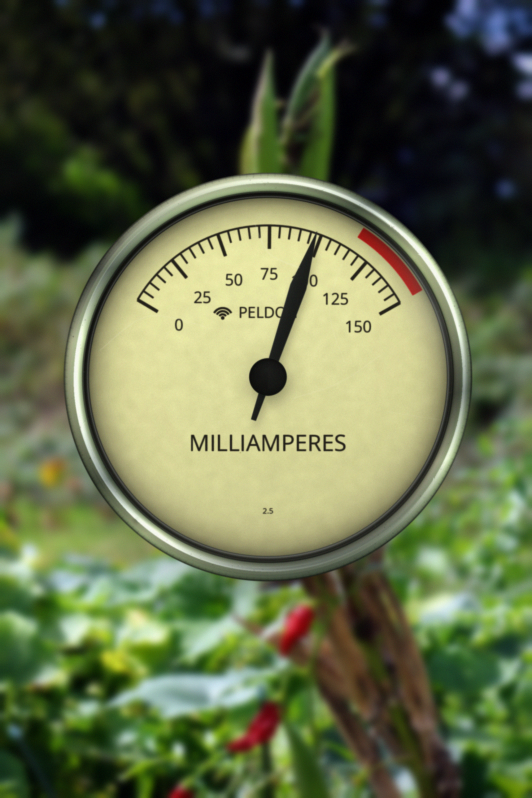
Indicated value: 97.5 mA
